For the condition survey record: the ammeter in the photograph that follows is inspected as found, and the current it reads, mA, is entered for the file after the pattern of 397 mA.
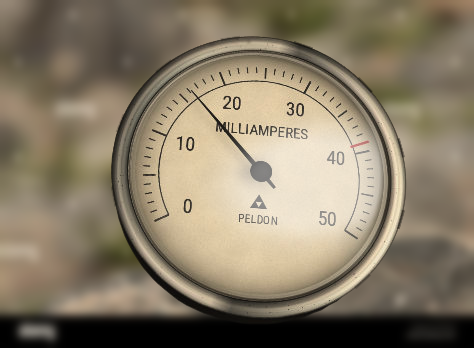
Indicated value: 16 mA
